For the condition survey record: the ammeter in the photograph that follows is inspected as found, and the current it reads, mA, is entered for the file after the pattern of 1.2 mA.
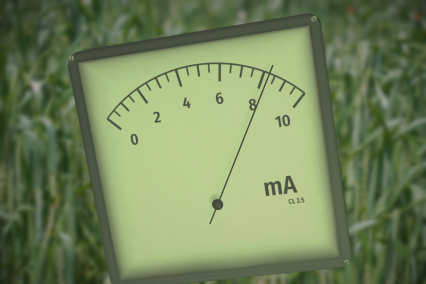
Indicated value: 8.25 mA
